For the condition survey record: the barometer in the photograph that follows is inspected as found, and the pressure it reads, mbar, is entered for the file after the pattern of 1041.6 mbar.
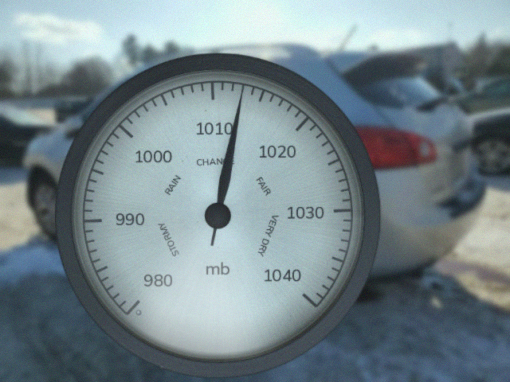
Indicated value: 1013 mbar
